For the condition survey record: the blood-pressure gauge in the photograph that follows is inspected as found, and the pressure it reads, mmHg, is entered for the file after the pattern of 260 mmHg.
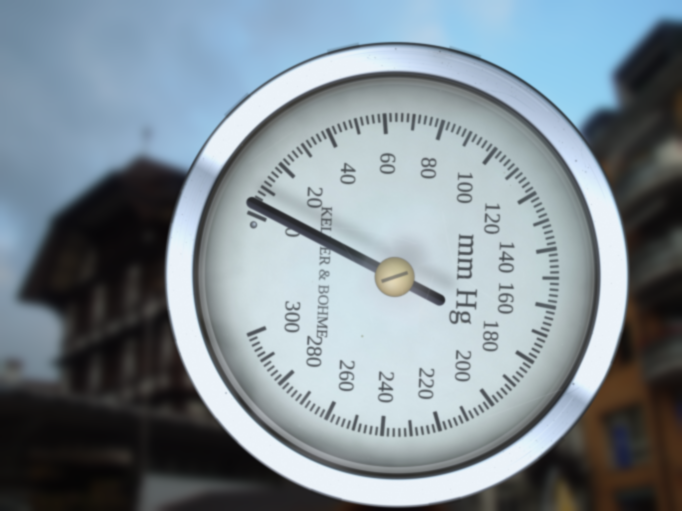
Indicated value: 4 mmHg
